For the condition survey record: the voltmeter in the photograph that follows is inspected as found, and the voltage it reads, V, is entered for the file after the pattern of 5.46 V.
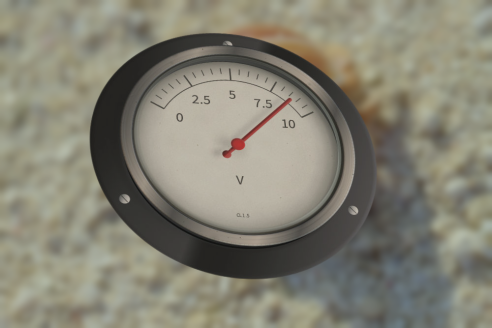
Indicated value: 8.75 V
